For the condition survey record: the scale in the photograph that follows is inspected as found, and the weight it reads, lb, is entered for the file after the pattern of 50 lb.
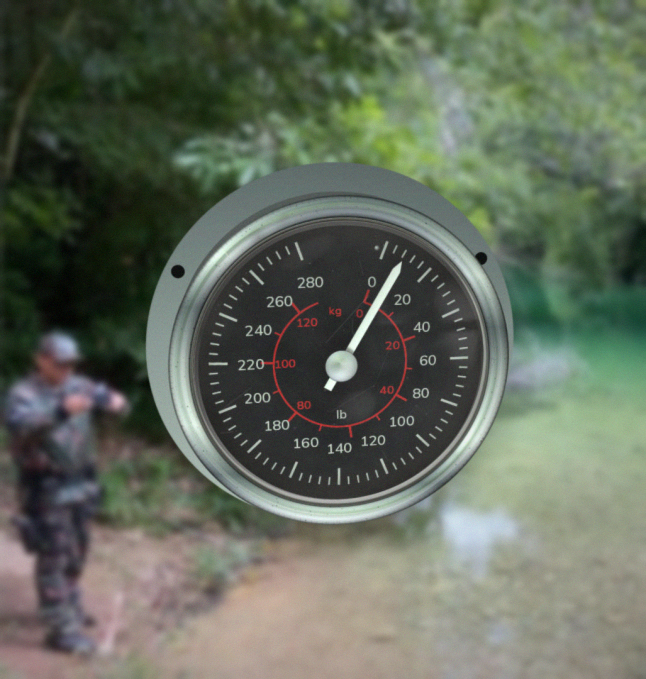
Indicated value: 8 lb
